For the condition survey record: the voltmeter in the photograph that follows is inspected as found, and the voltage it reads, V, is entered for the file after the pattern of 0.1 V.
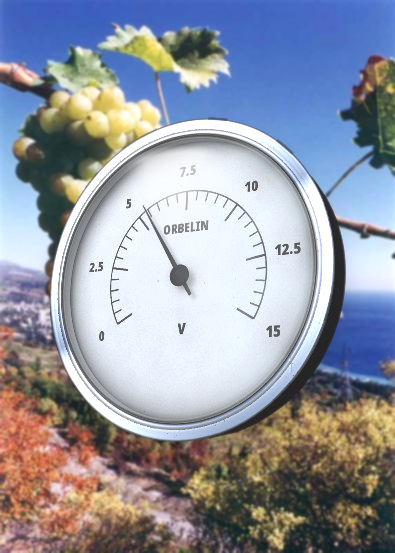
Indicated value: 5.5 V
